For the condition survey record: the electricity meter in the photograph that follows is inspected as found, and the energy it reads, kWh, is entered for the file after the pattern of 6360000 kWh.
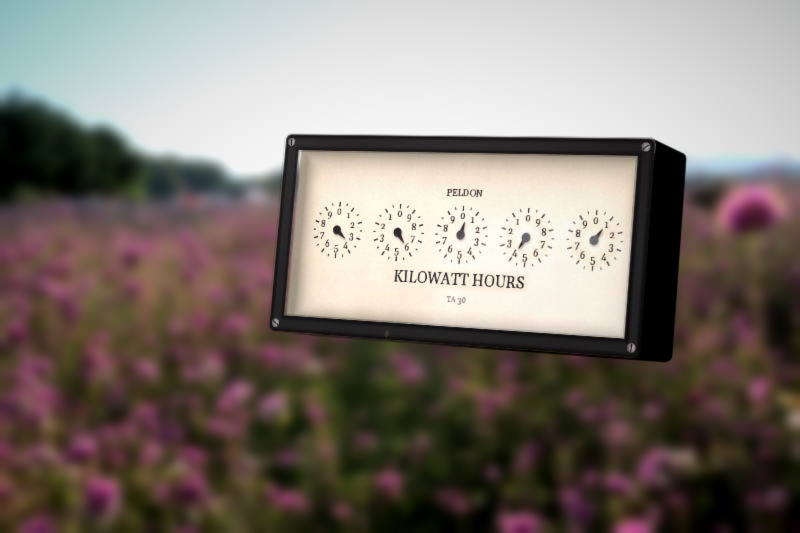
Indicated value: 36041 kWh
